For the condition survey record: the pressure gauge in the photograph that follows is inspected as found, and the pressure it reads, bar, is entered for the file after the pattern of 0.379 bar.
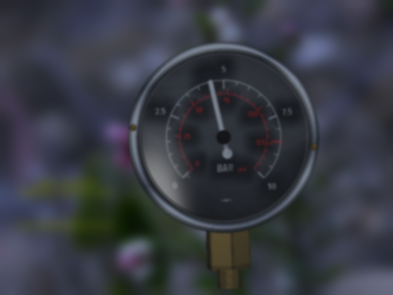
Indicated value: 4.5 bar
